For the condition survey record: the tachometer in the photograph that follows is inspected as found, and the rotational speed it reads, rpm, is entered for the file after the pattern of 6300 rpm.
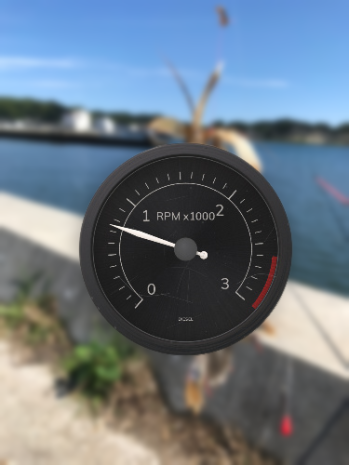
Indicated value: 750 rpm
